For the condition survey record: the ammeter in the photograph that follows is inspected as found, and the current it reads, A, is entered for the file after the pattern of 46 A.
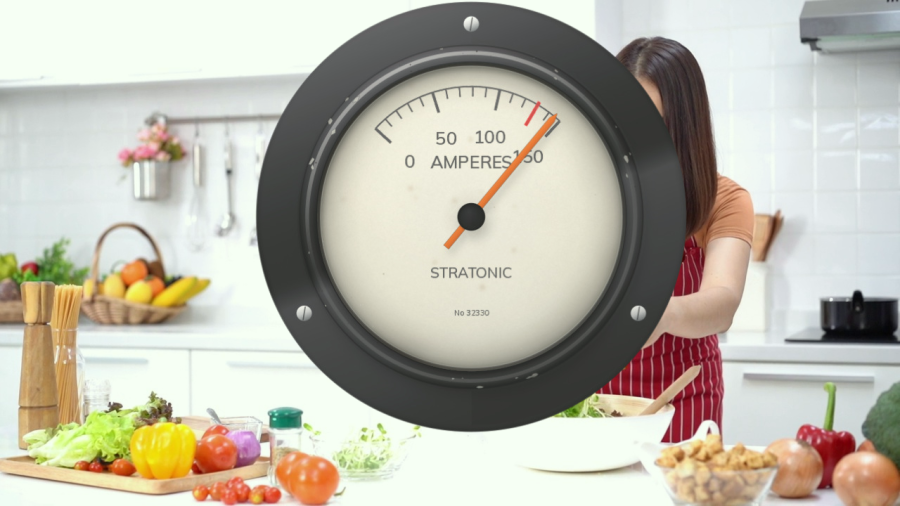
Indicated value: 145 A
